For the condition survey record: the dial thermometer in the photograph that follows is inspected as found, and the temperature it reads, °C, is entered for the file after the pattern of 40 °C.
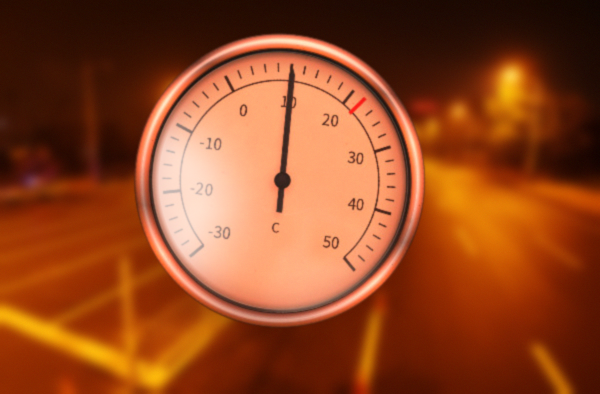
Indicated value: 10 °C
